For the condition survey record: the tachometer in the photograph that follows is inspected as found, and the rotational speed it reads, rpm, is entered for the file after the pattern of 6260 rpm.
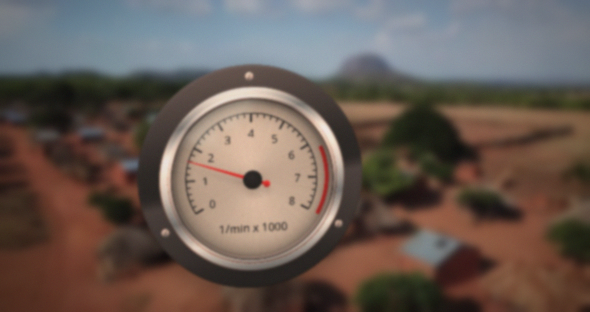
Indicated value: 1600 rpm
